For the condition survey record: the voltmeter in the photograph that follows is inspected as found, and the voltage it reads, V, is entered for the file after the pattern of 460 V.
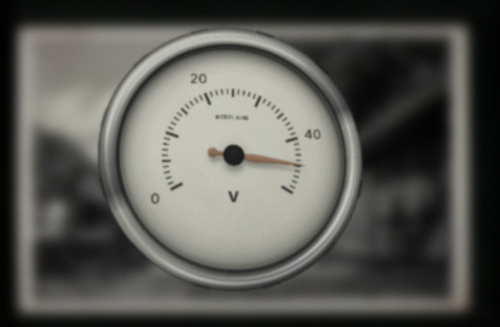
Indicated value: 45 V
